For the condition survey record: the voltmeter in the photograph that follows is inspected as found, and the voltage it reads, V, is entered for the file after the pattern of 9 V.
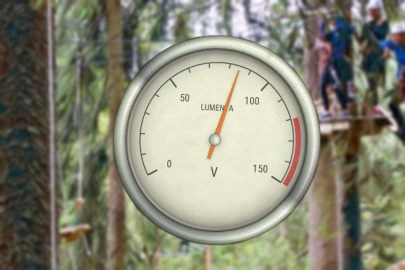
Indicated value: 85 V
